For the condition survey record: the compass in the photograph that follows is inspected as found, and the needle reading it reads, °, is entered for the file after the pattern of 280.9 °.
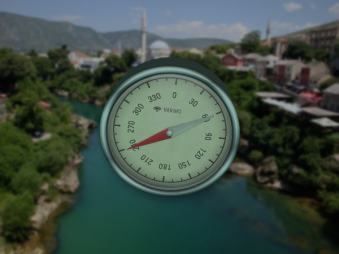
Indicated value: 240 °
